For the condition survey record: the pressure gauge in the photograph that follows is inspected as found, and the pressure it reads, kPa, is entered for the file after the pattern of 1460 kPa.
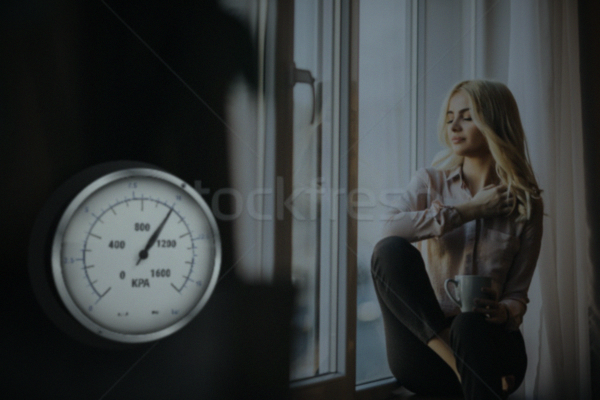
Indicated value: 1000 kPa
